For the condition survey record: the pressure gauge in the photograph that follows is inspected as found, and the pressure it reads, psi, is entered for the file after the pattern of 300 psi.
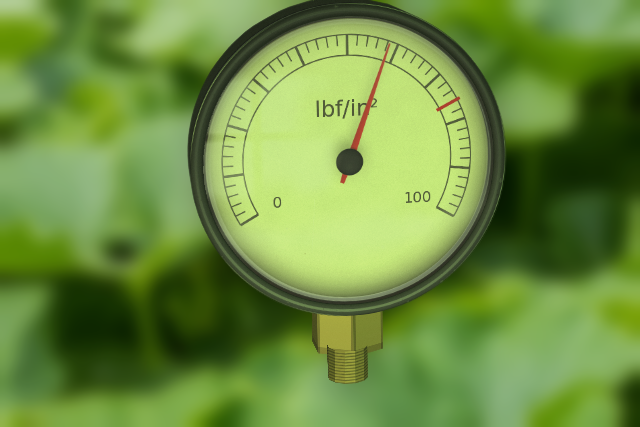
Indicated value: 58 psi
